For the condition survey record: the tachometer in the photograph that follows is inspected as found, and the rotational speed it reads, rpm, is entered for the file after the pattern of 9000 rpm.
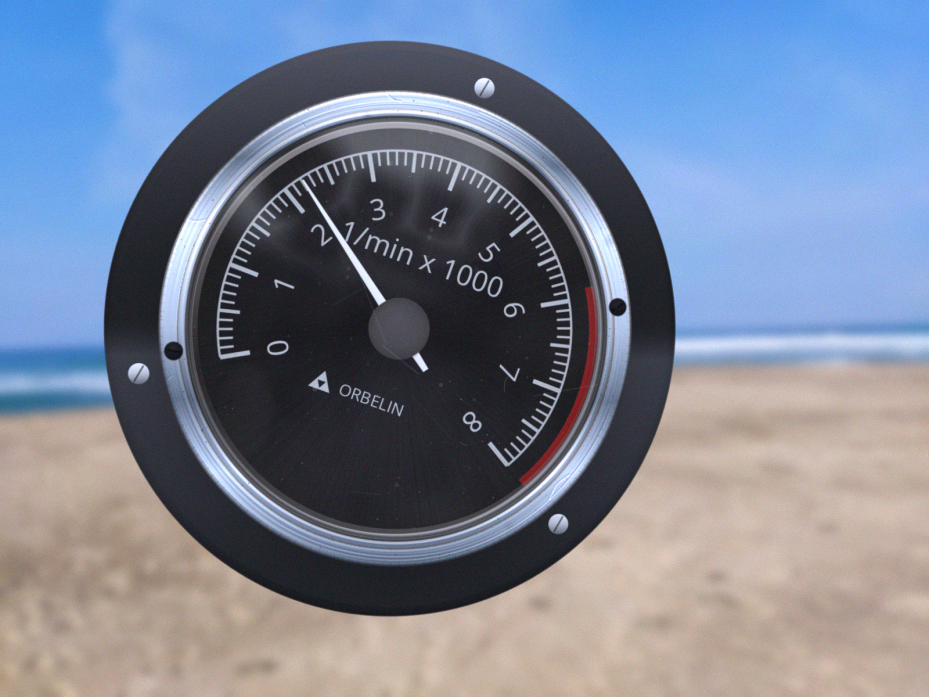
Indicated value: 2200 rpm
